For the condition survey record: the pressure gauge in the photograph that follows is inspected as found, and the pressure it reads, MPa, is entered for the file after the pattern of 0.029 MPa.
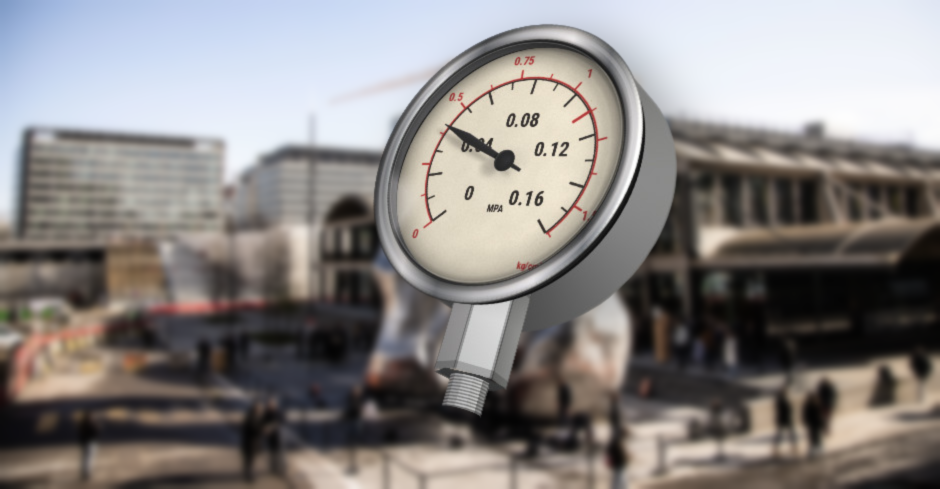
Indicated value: 0.04 MPa
